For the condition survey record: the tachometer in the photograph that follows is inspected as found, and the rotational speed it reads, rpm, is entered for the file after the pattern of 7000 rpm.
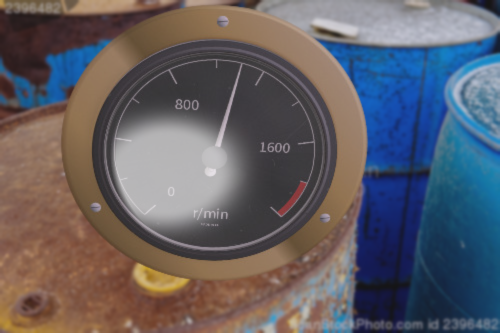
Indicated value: 1100 rpm
